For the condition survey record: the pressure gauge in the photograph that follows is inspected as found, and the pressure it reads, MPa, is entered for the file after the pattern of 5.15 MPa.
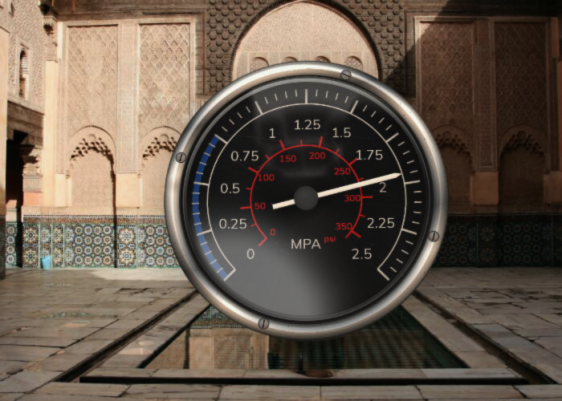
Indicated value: 1.95 MPa
